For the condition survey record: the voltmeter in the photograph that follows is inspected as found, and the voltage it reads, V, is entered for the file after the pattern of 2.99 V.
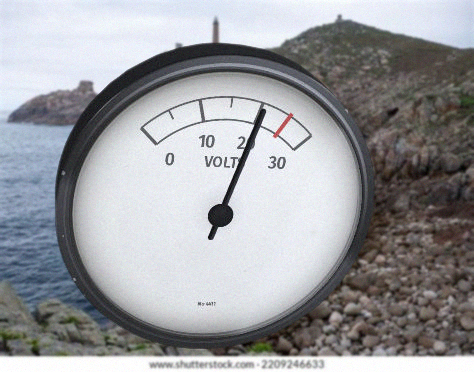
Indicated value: 20 V
